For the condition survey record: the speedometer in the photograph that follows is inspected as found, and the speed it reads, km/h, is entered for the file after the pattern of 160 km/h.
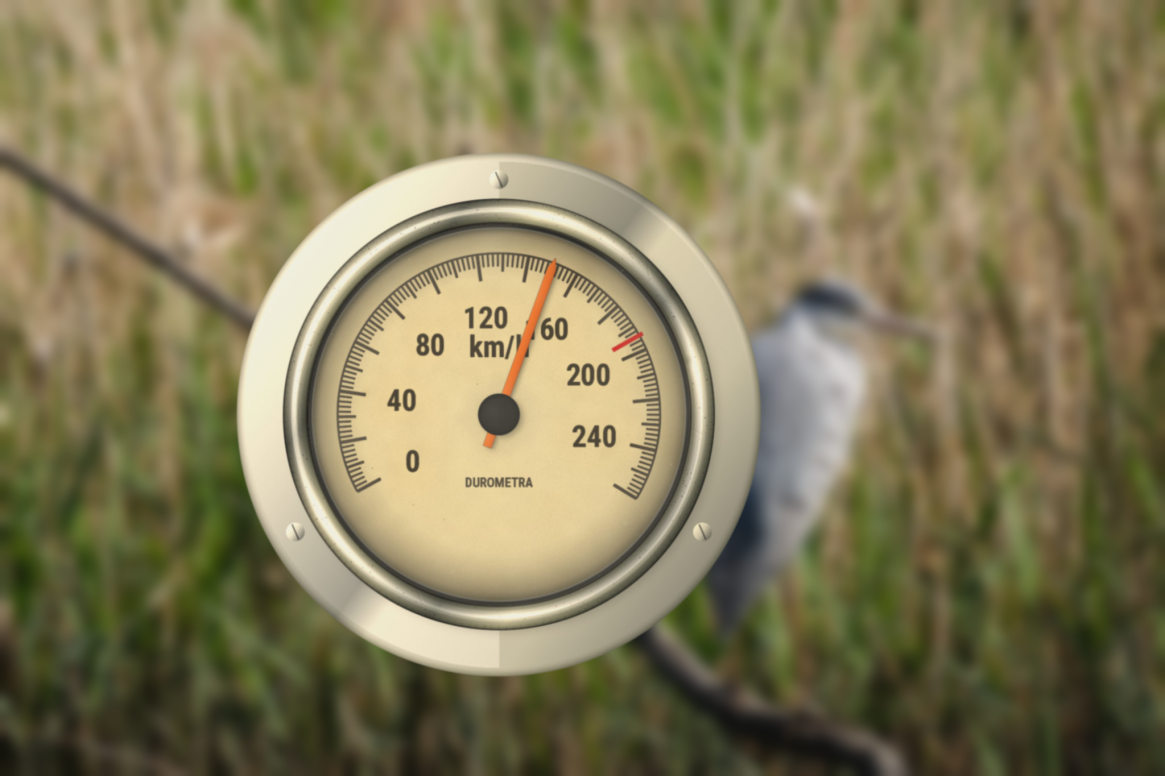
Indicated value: 150 km/h
